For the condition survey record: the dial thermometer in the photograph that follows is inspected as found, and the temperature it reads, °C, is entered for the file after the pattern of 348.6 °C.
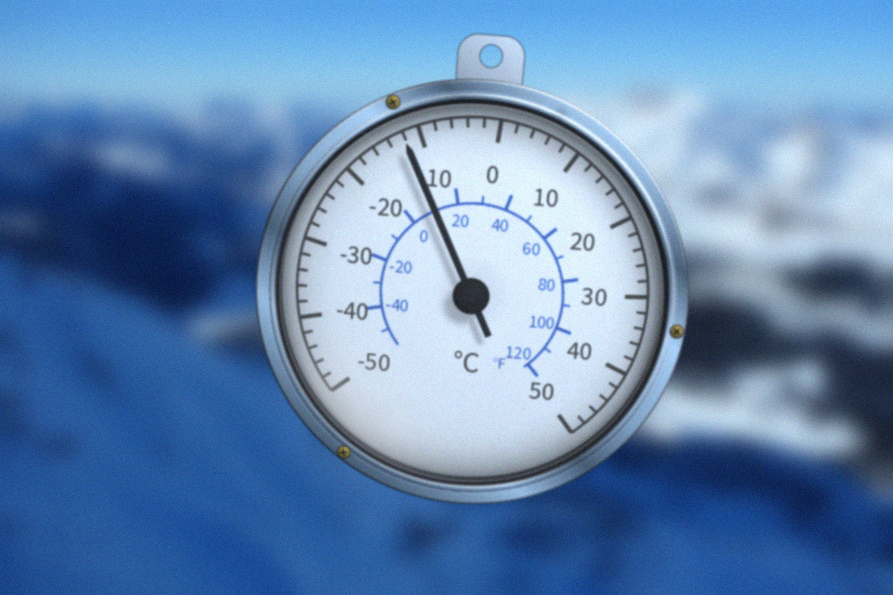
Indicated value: -12 °C
